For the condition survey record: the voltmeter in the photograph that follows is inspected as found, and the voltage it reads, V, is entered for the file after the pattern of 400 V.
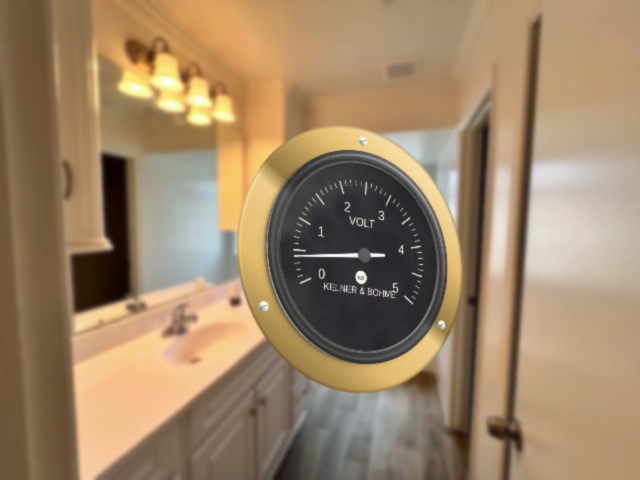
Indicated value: 0.4 V
